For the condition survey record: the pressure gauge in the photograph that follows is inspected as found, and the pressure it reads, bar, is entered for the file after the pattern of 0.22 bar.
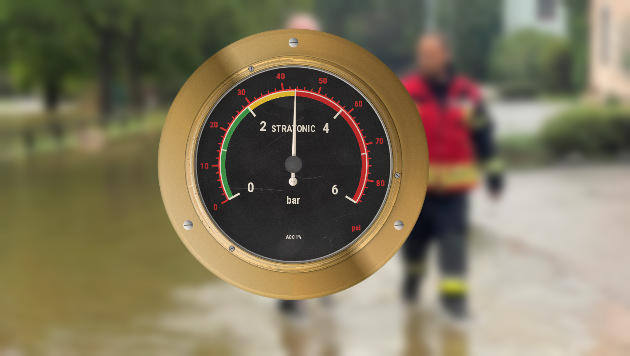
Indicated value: 3 bar
